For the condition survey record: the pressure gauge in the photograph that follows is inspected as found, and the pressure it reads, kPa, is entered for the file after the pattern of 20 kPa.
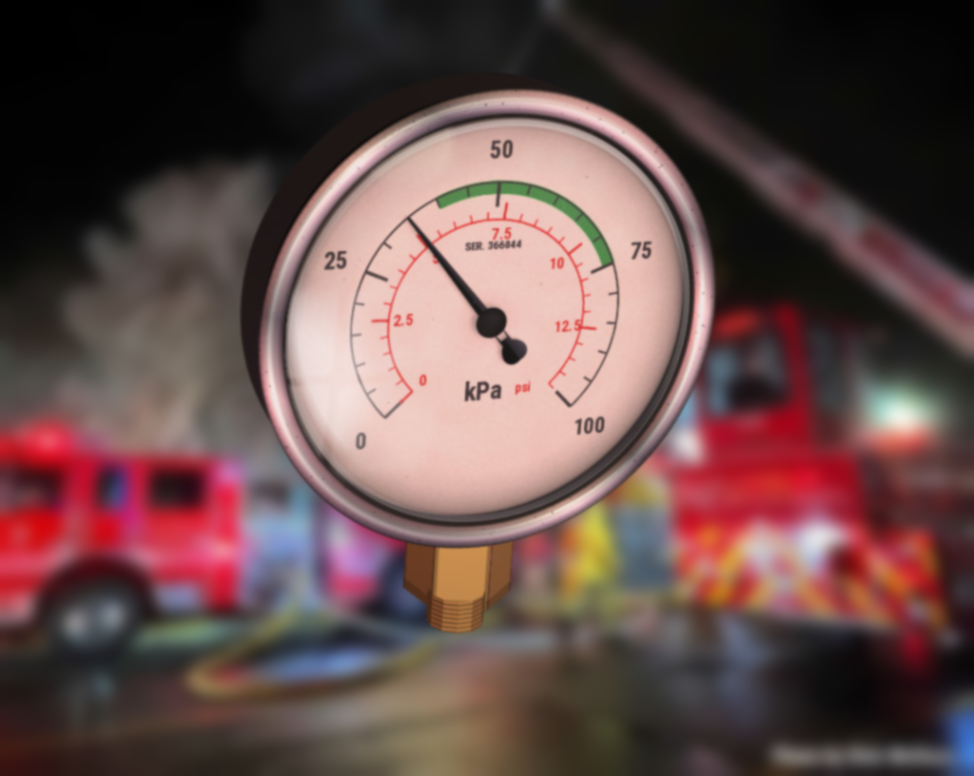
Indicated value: 35 kPa
